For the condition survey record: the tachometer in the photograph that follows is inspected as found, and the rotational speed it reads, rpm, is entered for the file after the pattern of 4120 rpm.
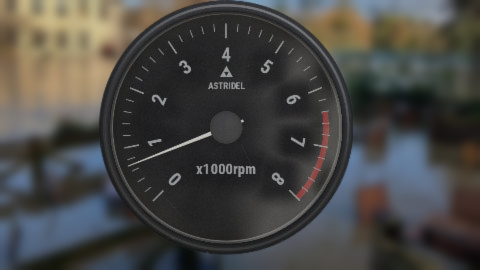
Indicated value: 700 rpm
